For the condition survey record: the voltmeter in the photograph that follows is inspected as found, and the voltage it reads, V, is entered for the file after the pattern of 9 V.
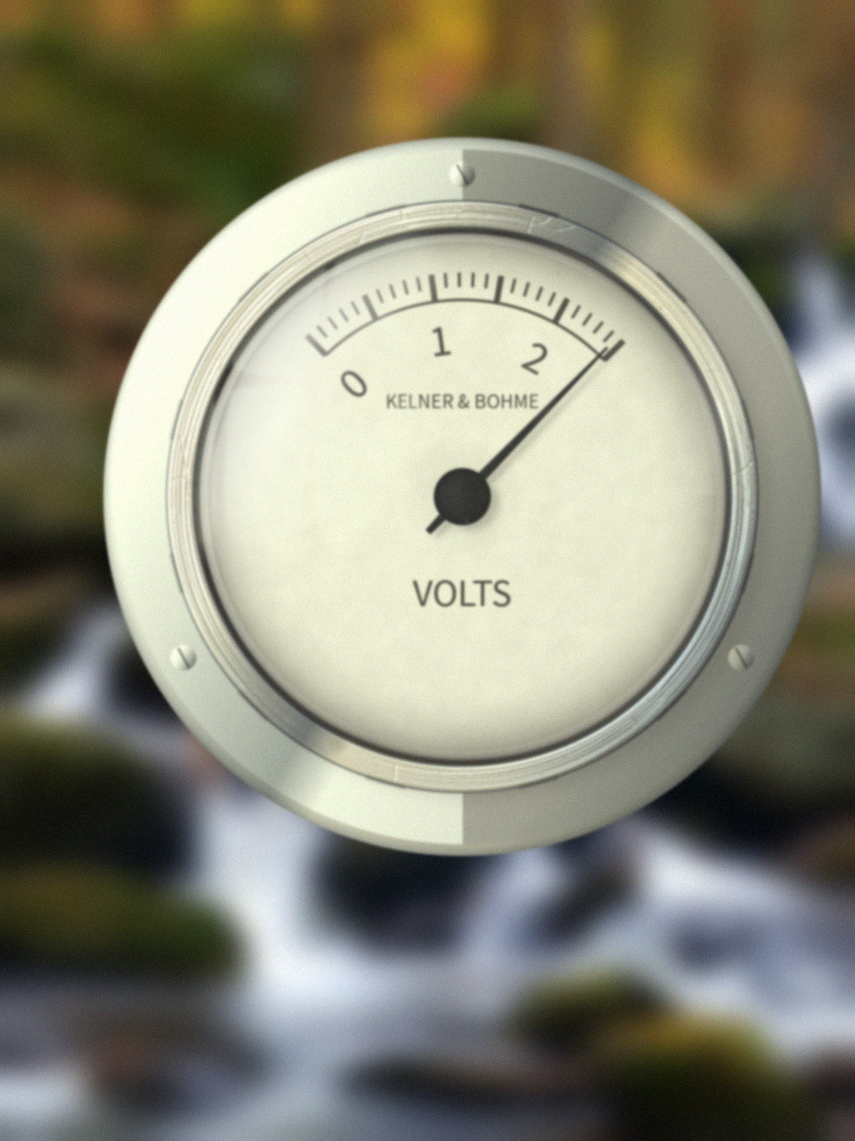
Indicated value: 2.45 V
